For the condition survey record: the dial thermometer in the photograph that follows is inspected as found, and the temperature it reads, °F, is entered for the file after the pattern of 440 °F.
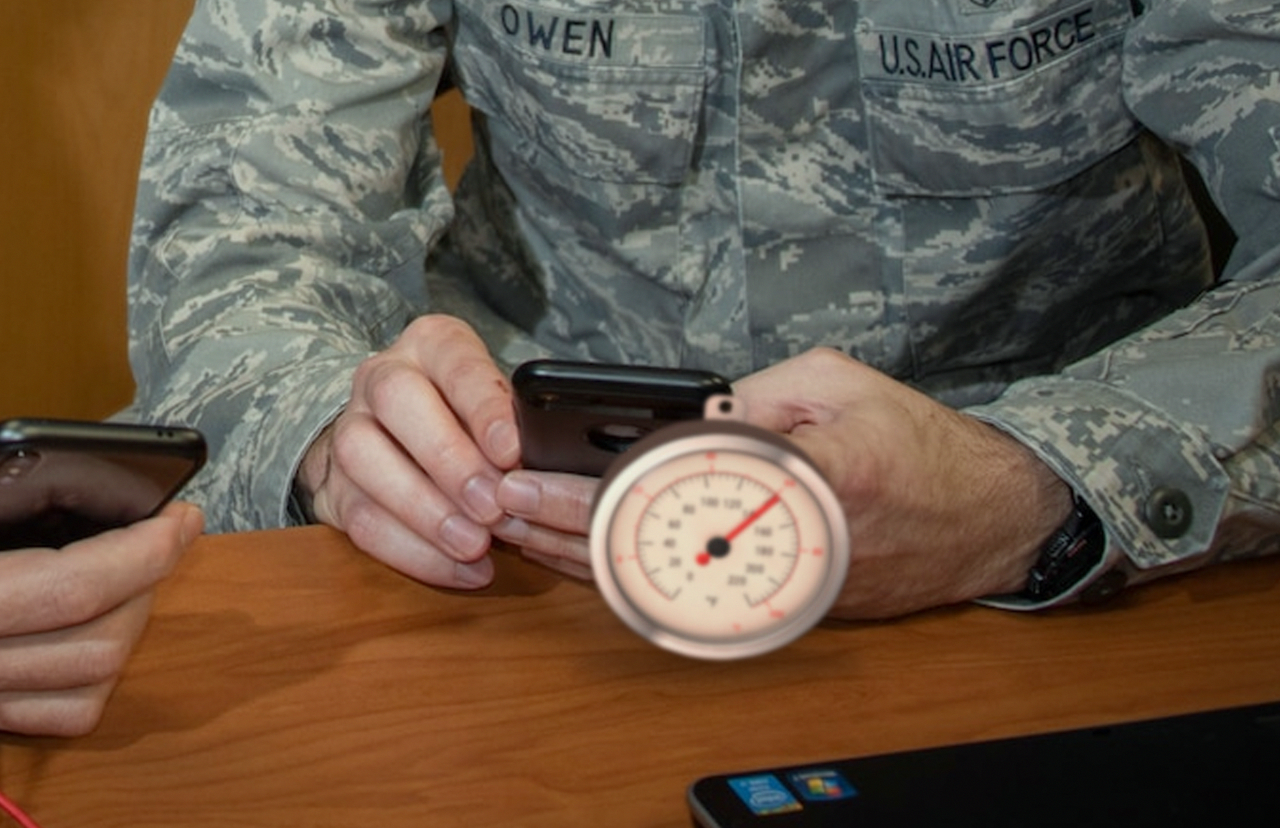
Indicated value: 140 °F
